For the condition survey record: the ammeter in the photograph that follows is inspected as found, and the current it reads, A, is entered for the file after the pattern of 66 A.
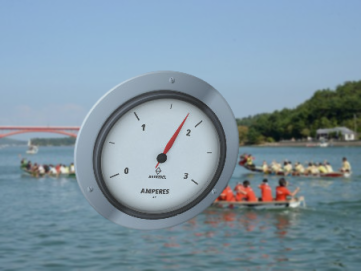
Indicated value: 1.75 A
